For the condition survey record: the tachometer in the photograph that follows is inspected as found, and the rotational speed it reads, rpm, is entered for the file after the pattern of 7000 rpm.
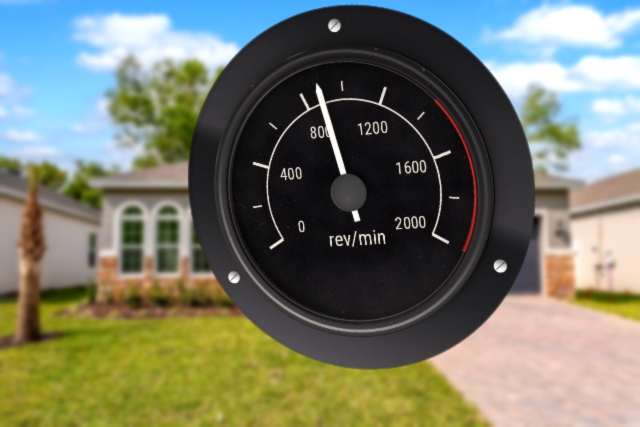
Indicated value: 900 rpm
